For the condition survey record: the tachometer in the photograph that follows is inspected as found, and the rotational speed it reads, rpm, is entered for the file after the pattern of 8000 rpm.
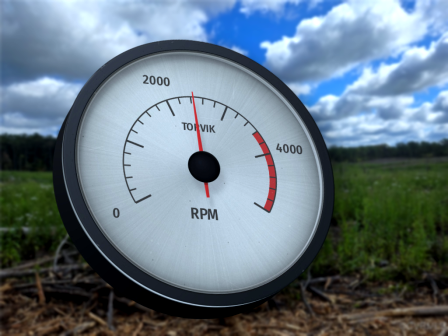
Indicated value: 2400 rpm
